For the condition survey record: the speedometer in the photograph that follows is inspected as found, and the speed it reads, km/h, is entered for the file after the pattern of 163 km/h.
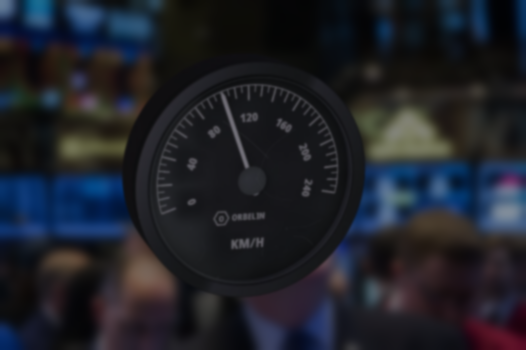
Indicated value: 100 km/h
